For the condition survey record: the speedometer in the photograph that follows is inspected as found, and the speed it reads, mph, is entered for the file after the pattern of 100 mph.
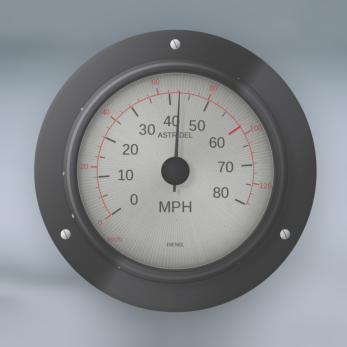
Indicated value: 42.5 mph
